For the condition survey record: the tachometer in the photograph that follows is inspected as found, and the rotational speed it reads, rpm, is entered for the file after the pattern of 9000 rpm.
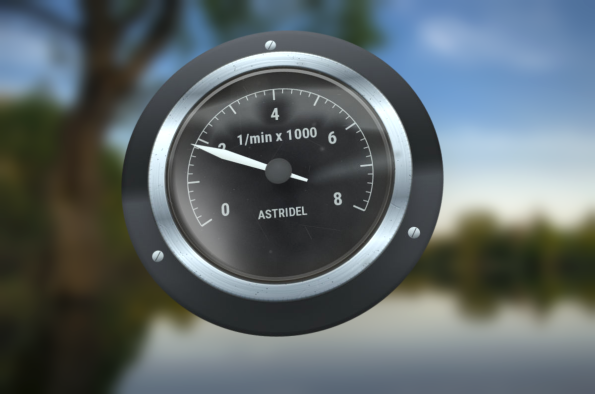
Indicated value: 1800 rpm
